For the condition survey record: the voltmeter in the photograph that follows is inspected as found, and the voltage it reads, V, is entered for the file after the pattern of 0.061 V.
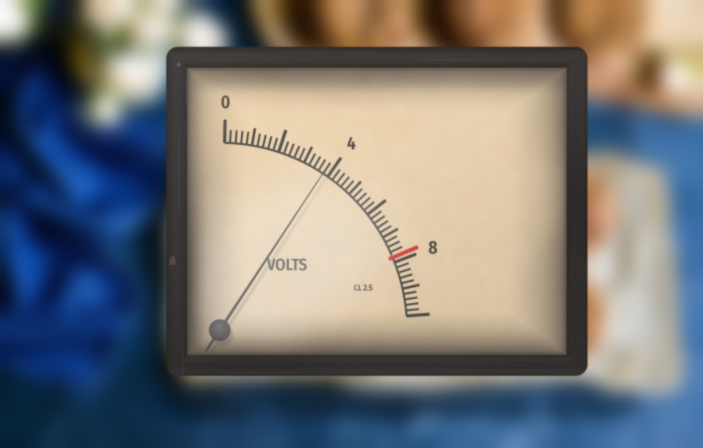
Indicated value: 3.8 V
